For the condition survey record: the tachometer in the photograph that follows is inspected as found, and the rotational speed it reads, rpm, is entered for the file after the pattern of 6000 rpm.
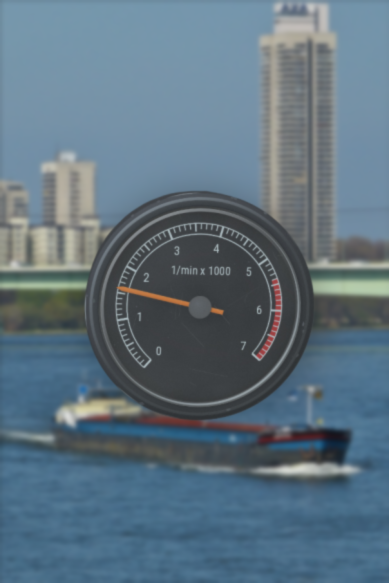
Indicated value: 1600 rpm
